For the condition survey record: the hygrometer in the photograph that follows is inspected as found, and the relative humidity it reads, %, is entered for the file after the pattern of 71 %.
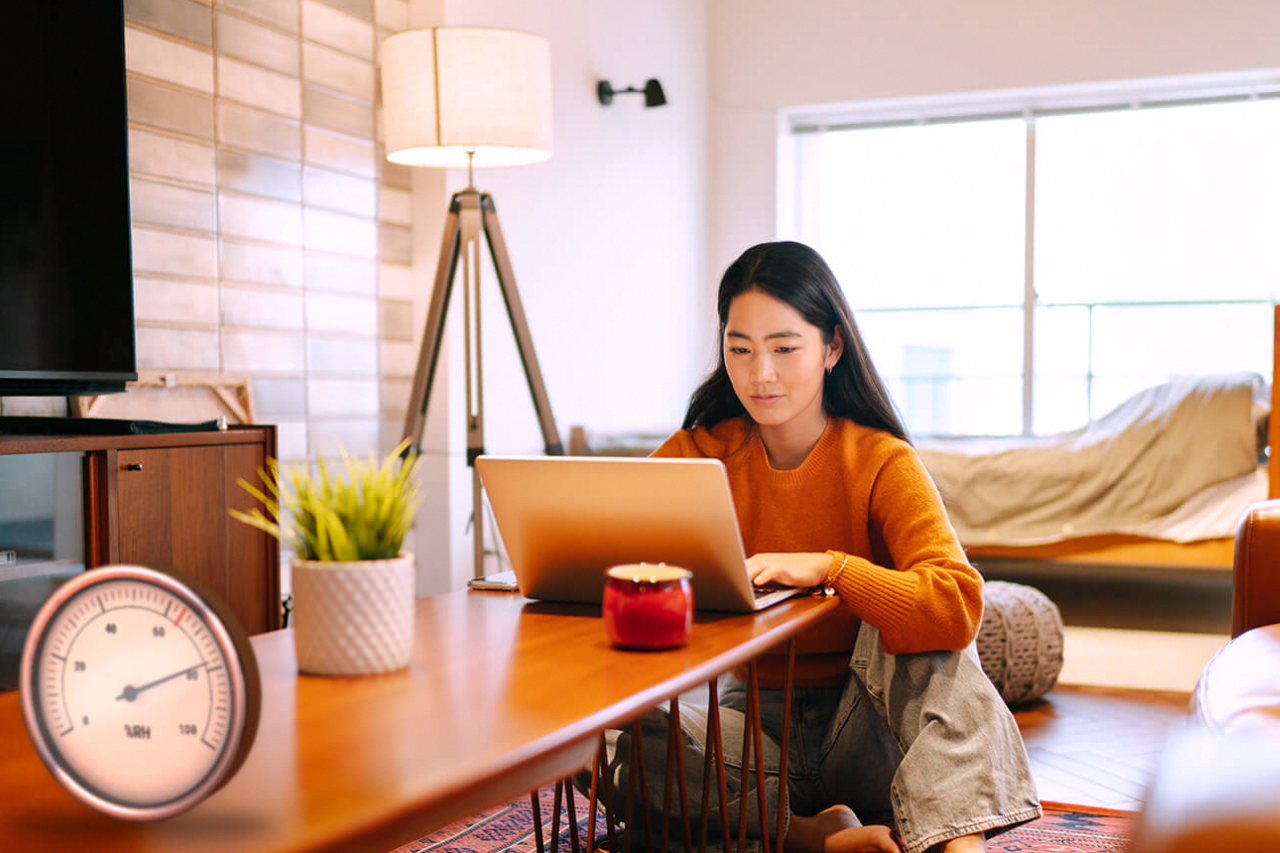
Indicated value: 78 %
